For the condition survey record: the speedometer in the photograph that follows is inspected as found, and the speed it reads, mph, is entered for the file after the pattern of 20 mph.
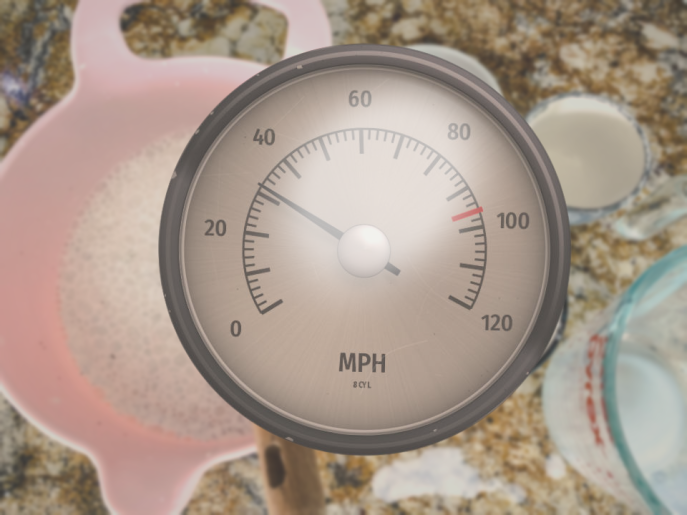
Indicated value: 32 mph
